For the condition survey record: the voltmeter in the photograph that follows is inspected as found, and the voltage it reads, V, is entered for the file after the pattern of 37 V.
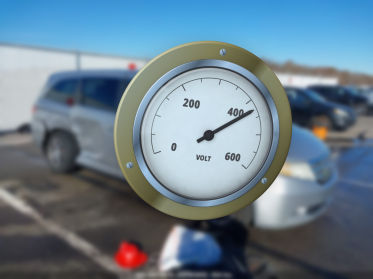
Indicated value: 425 V
